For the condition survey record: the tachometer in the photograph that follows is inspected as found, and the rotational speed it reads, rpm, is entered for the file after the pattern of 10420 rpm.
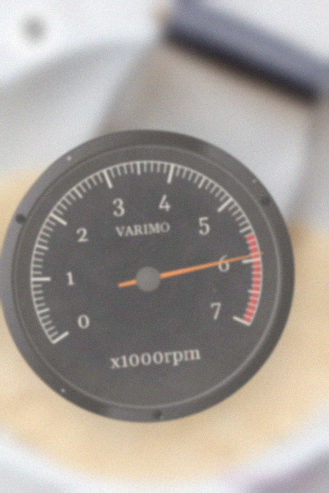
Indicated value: 5900 rpm
